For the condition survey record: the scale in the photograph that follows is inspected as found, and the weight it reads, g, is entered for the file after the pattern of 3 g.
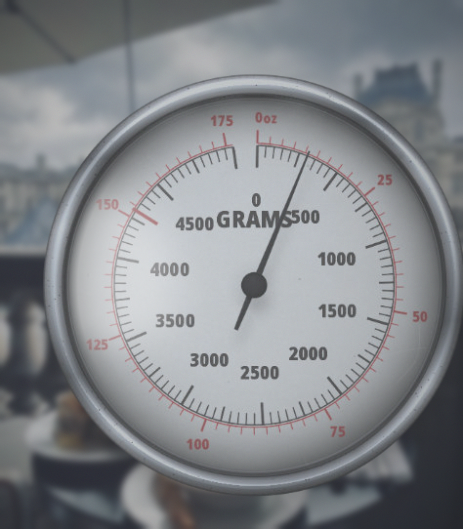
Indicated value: 300 g
